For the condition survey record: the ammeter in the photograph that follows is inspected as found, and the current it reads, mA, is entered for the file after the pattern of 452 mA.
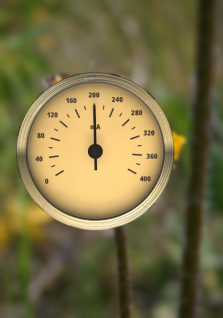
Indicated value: 200 mA
